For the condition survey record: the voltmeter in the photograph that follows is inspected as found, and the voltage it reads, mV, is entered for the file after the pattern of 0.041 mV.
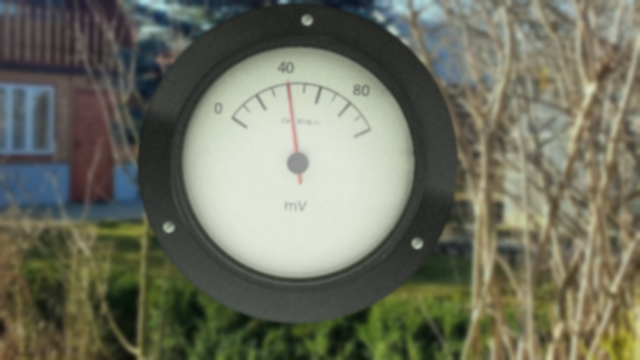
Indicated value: 40 mV
